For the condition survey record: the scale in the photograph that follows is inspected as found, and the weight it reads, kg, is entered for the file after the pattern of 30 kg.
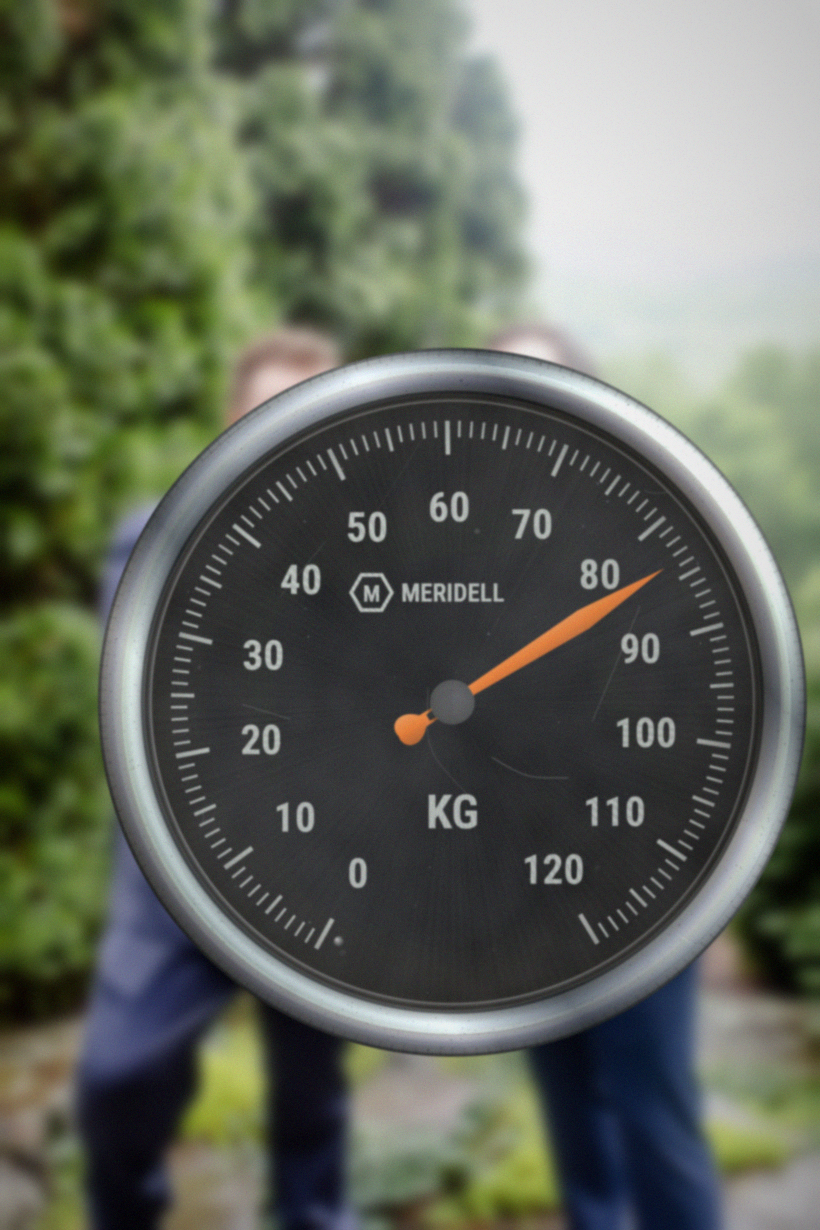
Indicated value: 83.5 kg
